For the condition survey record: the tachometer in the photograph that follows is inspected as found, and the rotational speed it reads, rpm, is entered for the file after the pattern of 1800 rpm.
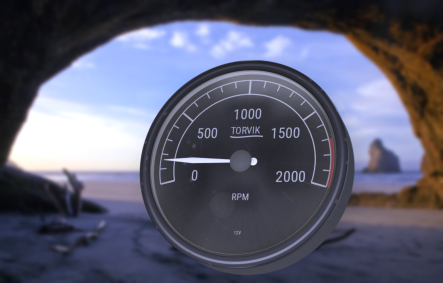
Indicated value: 150 rpm
